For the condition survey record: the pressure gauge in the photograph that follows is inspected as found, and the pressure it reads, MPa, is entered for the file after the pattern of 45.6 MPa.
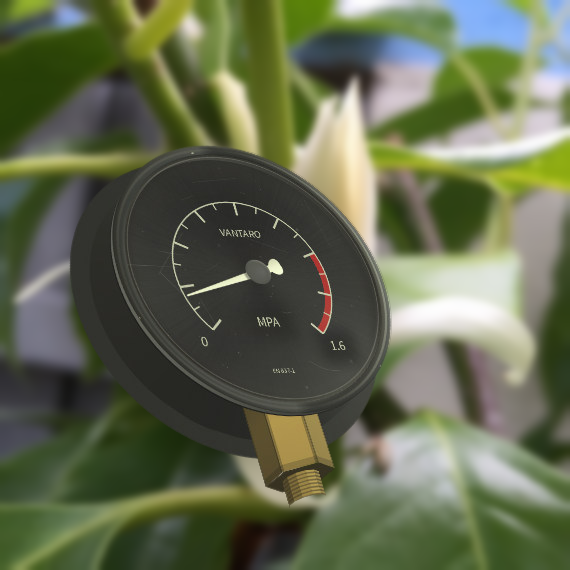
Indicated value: 0.15 MPa
